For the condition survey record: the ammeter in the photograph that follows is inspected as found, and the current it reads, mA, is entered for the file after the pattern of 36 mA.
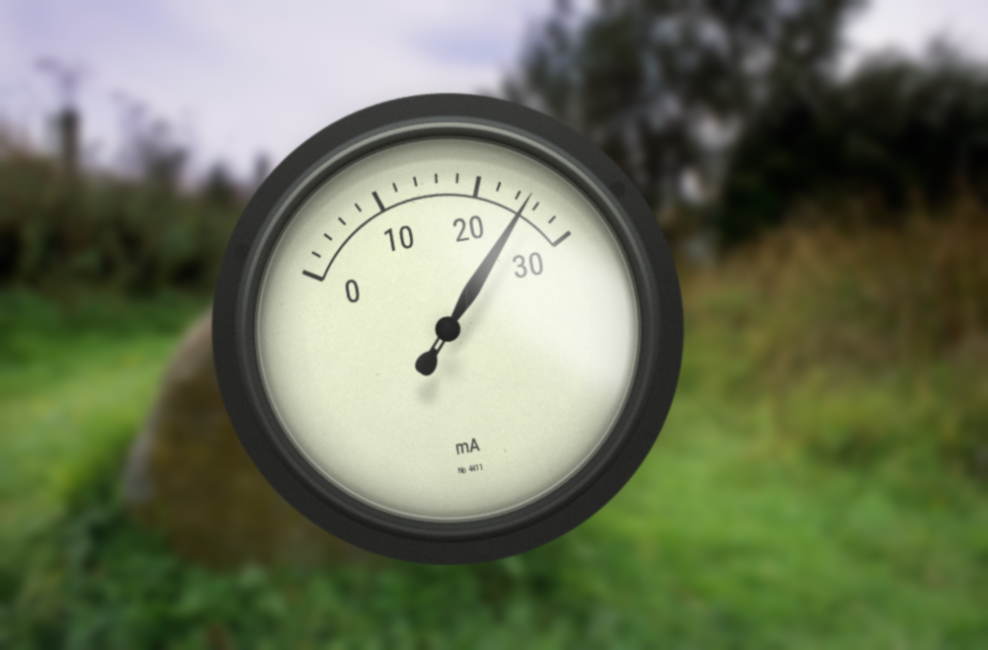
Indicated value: 25 mA
